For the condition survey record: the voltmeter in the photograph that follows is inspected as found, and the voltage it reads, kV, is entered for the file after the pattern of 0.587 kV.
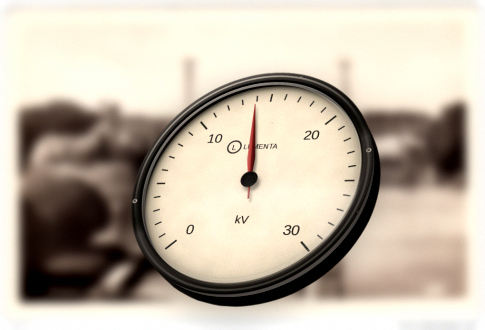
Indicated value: 14 kV
